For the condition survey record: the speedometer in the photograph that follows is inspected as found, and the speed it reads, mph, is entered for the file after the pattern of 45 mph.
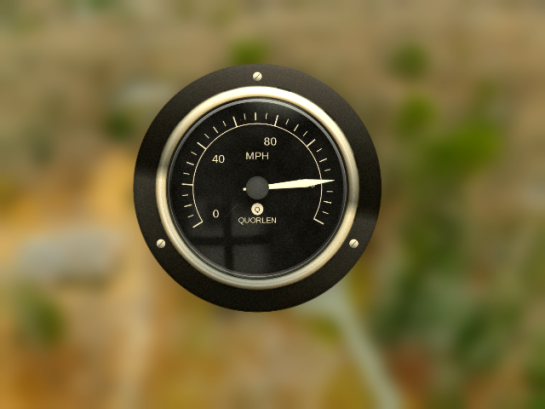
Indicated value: 120 mph
